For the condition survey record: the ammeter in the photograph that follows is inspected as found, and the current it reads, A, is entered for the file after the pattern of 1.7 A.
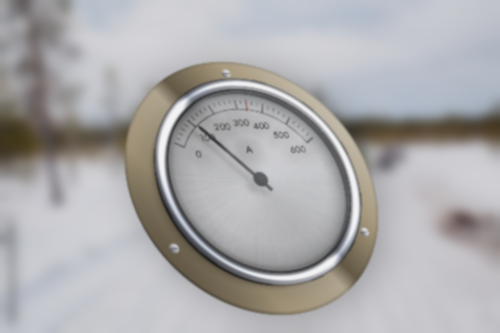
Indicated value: 100 A
